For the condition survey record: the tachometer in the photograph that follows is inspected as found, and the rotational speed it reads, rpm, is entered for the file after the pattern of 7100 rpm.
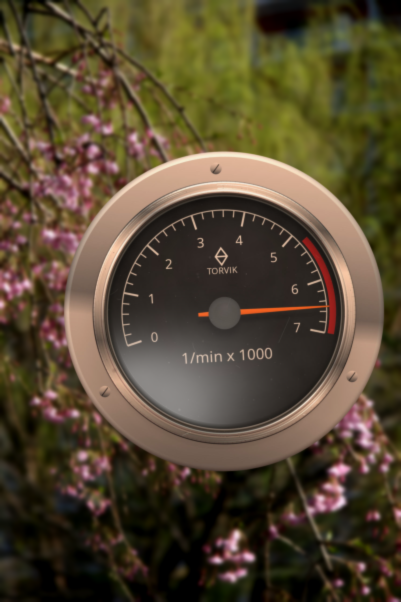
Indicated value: 6500 rpm
